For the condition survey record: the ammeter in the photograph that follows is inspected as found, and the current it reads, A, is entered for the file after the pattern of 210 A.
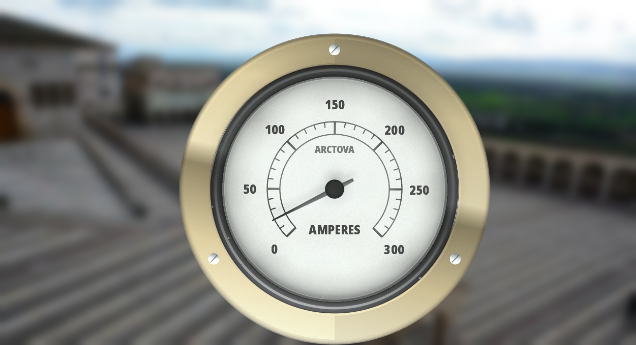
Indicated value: 20 A
